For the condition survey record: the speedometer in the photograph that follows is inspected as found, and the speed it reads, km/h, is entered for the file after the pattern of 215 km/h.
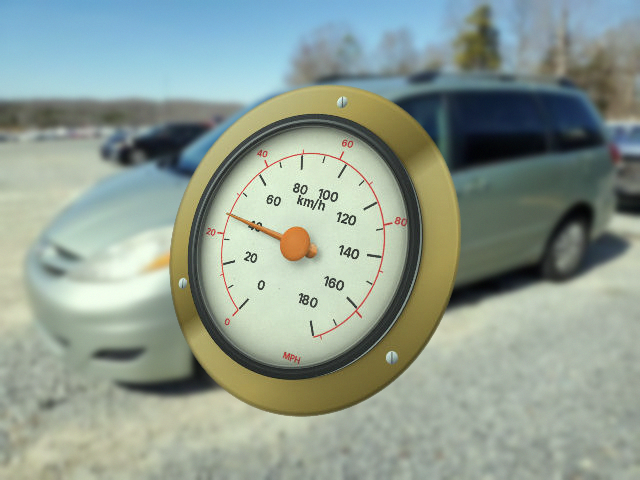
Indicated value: 40 km/h
